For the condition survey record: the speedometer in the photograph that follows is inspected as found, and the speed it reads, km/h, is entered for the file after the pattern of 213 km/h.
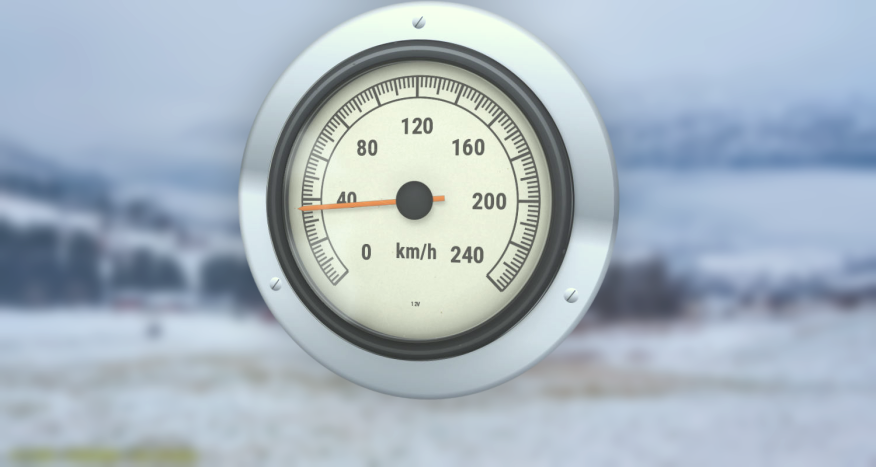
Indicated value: 36 km/h
